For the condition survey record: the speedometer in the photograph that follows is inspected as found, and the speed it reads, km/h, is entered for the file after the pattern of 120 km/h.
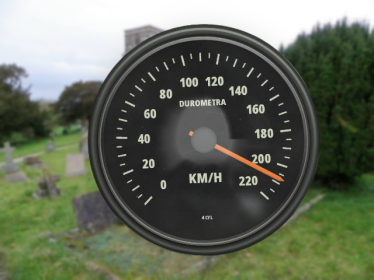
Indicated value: 207.5 km/h
